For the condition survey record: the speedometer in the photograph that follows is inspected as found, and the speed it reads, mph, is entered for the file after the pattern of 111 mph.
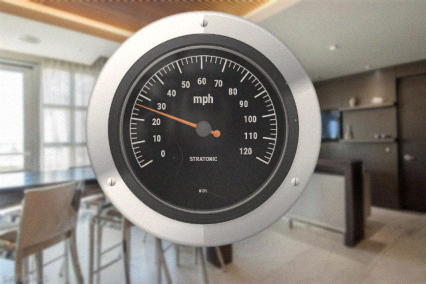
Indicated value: 26 mph
